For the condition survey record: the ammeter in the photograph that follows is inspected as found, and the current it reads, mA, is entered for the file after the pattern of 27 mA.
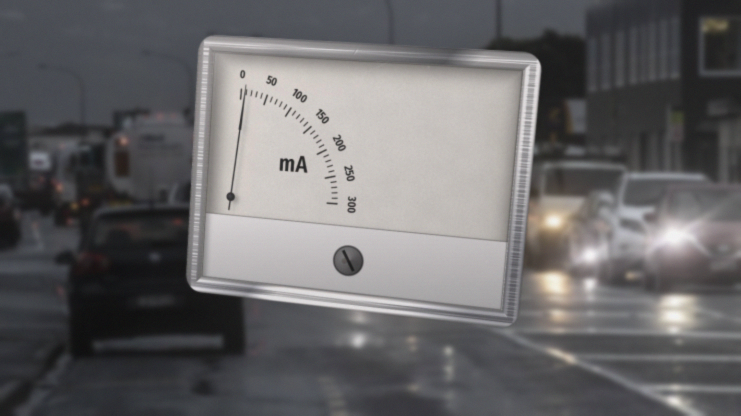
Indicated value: 10 mA
